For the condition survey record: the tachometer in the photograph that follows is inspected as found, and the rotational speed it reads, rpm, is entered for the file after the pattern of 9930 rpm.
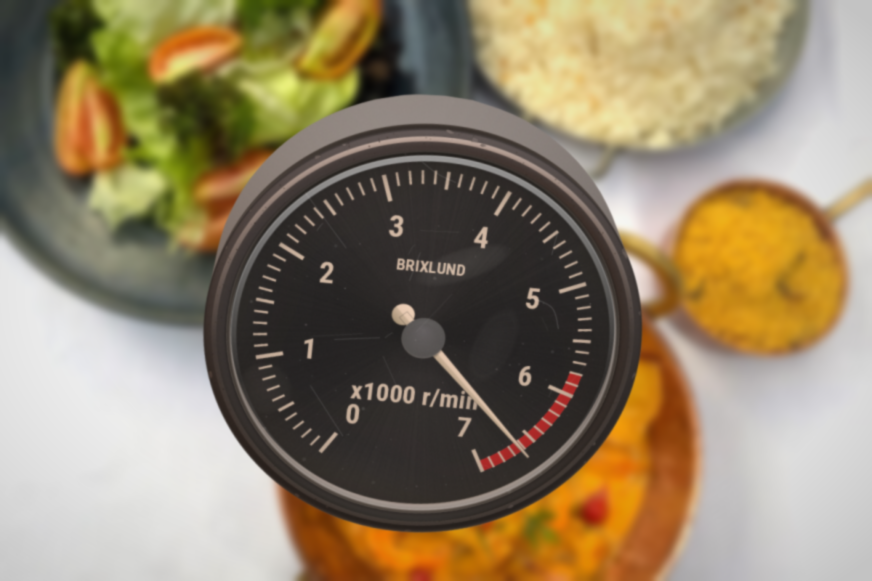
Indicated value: 6600 rpm
